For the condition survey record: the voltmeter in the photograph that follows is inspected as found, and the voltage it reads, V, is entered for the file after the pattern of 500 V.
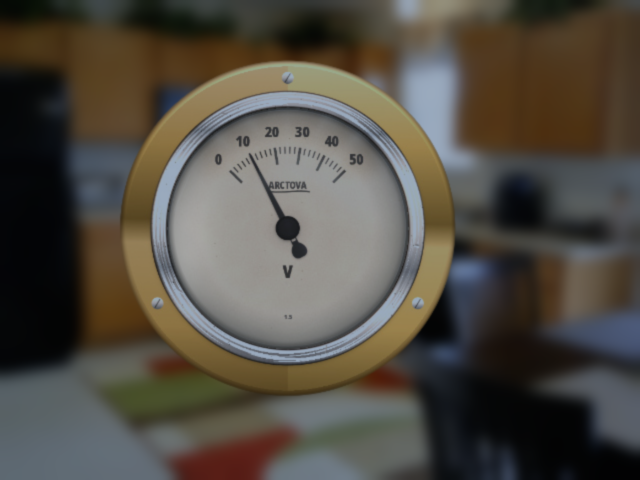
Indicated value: 10 V
